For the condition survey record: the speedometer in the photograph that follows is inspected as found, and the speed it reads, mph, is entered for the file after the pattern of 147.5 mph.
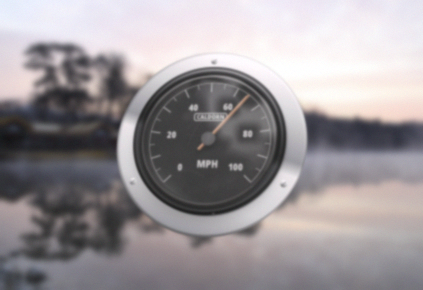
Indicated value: 65 mph
